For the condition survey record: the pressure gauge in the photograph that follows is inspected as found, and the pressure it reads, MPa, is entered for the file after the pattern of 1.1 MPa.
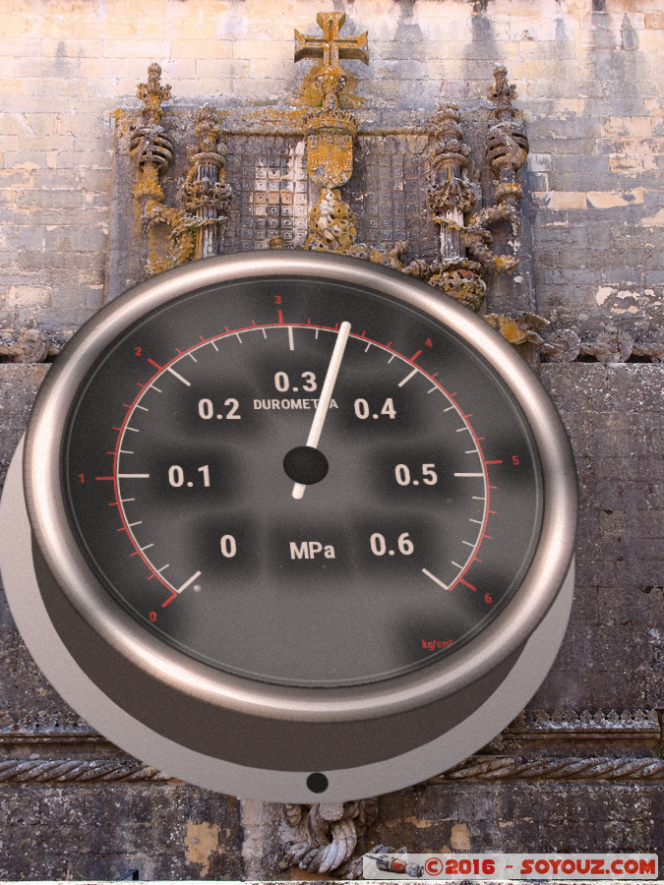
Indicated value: 0.34 MPa
